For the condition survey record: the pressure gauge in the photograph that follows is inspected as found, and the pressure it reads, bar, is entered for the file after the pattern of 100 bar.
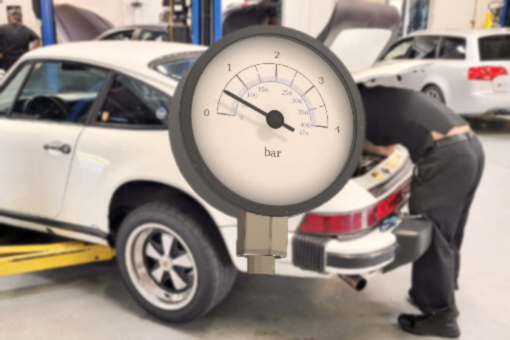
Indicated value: 0.5 bar
